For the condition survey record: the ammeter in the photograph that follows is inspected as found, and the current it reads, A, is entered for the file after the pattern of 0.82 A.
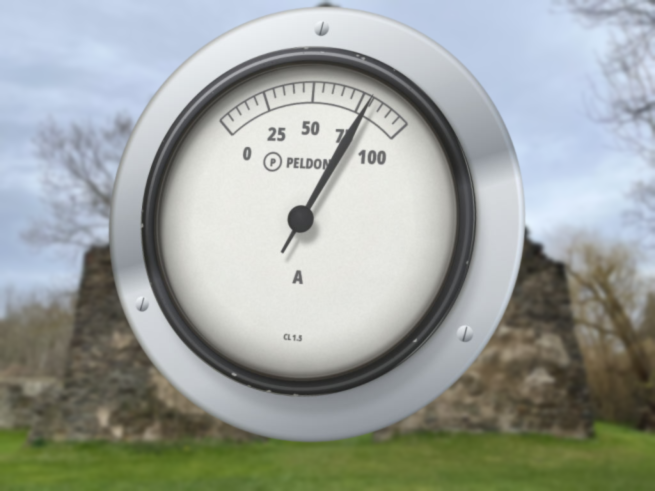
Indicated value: 80 A
